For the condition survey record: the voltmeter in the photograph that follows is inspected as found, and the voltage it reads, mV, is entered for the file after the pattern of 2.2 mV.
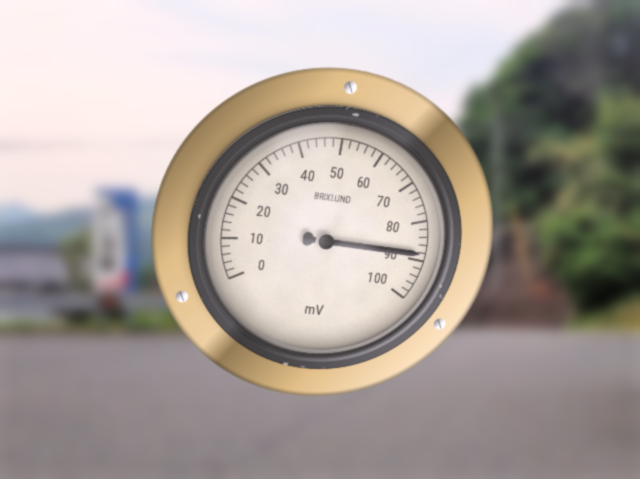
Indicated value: 88 mV
